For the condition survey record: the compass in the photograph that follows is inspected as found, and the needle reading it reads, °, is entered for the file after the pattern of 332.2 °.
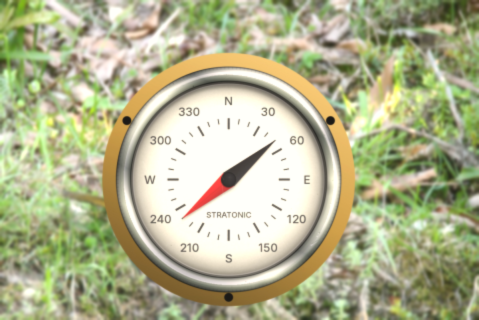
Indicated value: 230 °
